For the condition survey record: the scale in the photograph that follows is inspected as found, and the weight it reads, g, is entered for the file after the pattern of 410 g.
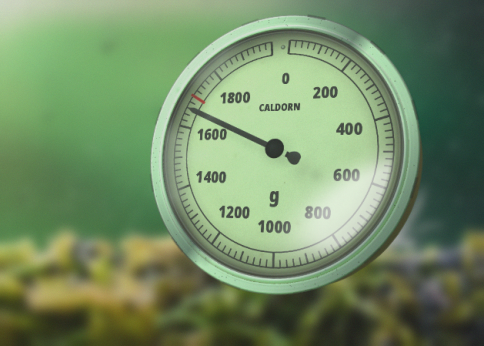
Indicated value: 1660 g
